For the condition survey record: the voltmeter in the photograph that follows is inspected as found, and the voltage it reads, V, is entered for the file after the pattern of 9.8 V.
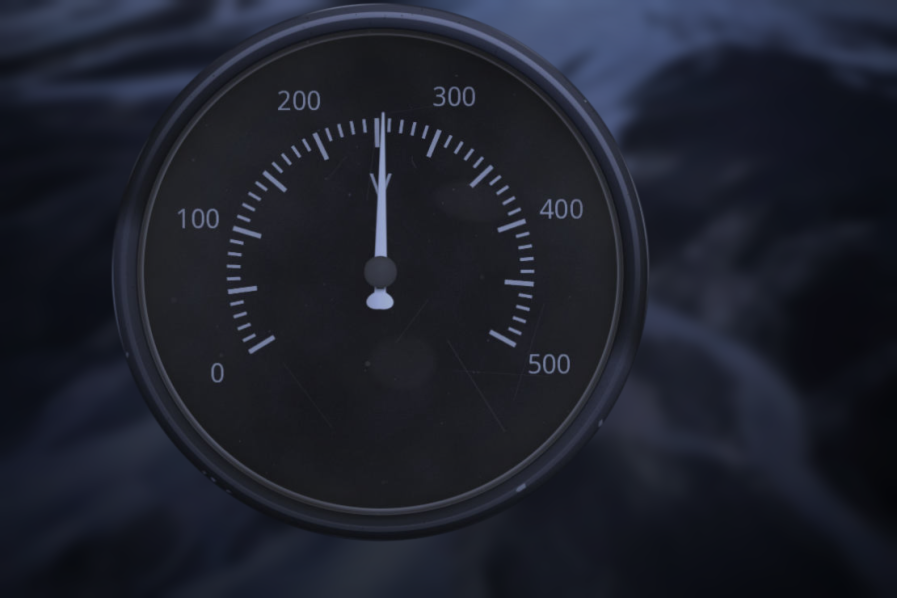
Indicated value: 255 V
